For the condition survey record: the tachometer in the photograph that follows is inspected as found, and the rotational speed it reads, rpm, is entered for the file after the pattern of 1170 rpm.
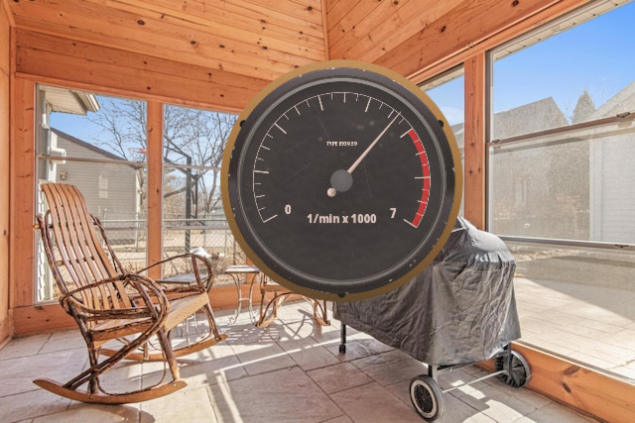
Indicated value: 4625 rpm
